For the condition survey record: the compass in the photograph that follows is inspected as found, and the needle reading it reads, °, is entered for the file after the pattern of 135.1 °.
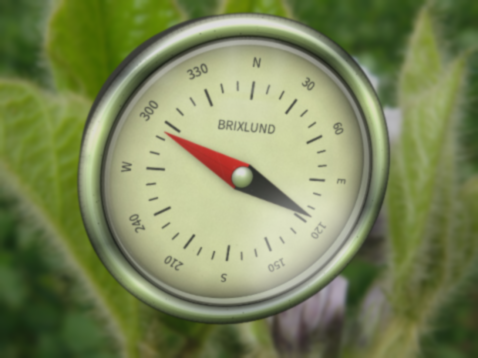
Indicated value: 295 °
